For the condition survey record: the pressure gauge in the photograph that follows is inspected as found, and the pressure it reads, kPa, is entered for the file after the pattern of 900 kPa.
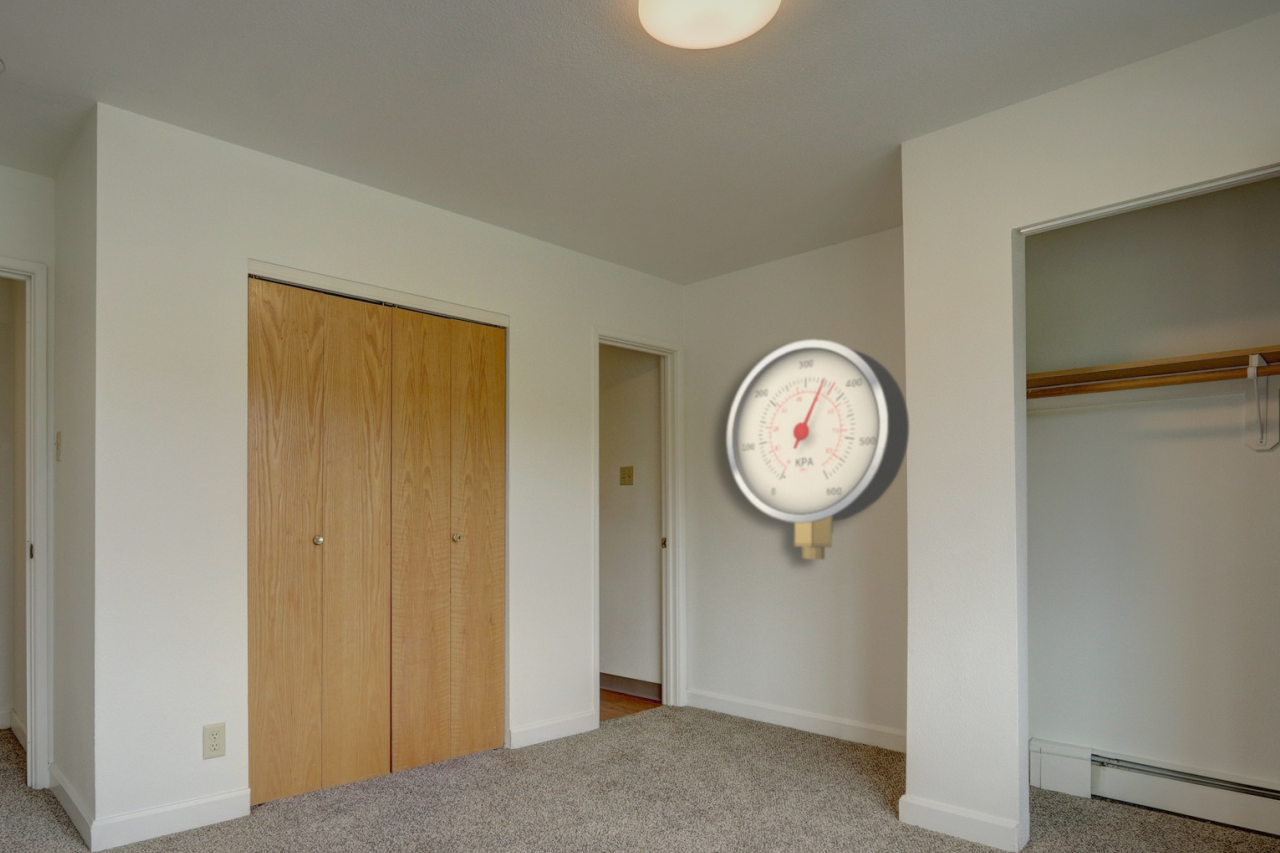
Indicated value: 350 kPa
